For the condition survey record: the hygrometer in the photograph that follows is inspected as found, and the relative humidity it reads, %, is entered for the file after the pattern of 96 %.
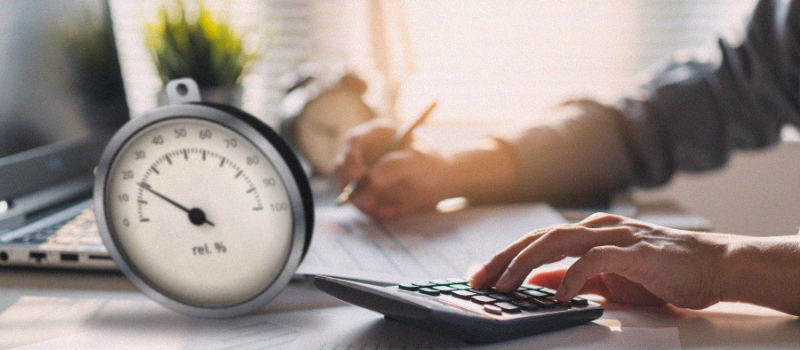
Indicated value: 20 %
